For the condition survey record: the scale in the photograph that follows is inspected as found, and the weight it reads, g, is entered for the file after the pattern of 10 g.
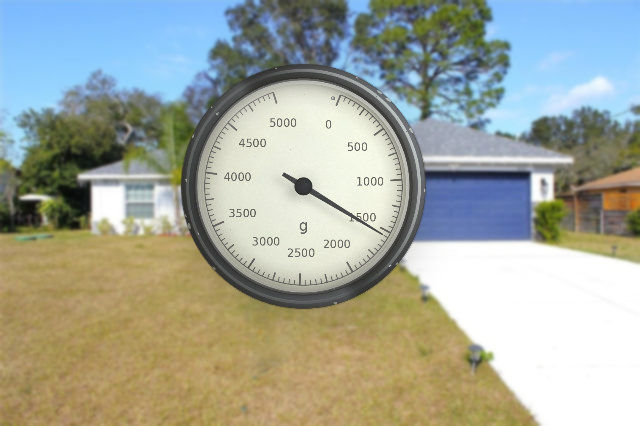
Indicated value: 1550 g
